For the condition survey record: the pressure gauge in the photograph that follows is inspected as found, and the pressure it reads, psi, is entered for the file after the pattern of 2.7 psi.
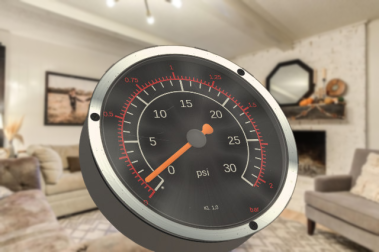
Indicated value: 1 psi
